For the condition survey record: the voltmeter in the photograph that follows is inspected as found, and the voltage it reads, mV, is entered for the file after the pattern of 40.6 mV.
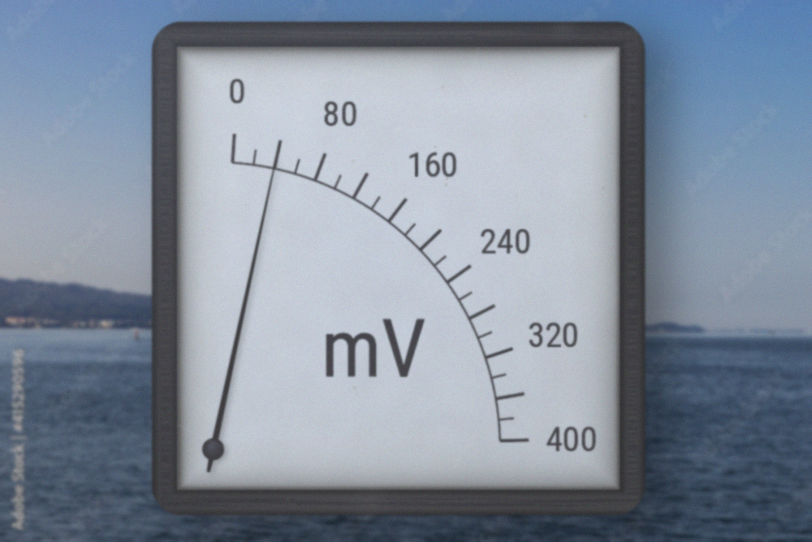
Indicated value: 40 mV
